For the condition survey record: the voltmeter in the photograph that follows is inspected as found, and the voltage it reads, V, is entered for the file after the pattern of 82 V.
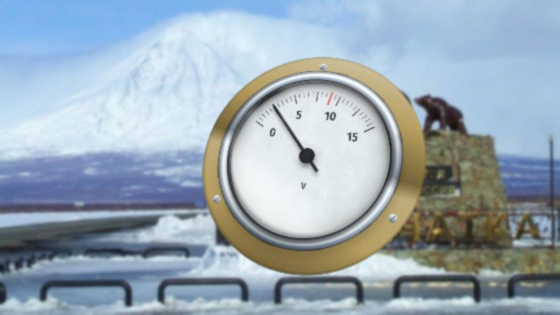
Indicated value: 2.5 V
